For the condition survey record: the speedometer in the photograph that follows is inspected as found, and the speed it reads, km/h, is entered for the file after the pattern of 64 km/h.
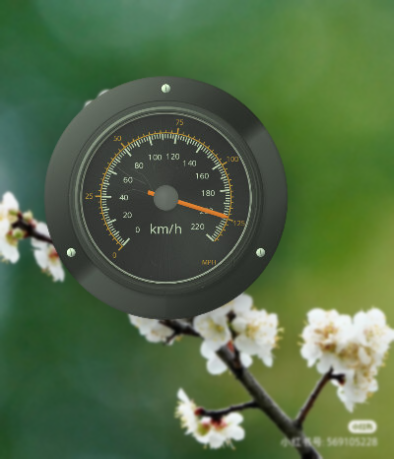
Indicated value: 200 km/h
